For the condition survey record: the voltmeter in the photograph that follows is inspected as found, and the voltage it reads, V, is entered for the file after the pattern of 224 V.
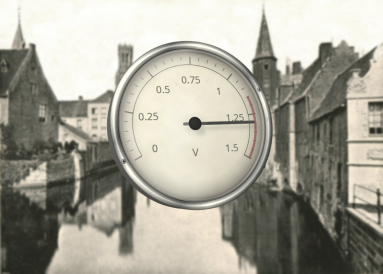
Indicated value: 1.3 V
